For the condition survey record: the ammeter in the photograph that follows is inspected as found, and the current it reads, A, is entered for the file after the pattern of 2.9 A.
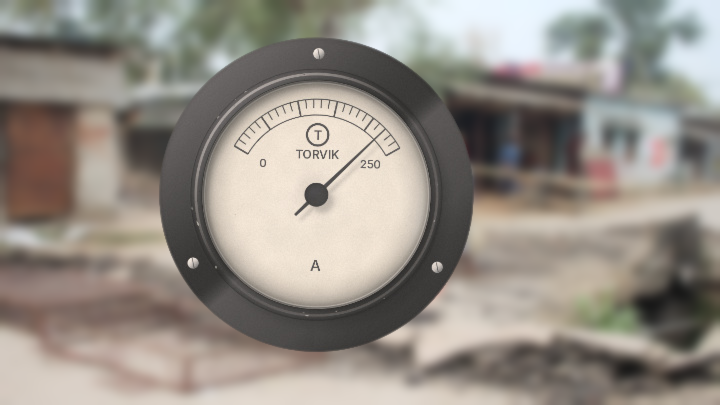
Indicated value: 220 A
